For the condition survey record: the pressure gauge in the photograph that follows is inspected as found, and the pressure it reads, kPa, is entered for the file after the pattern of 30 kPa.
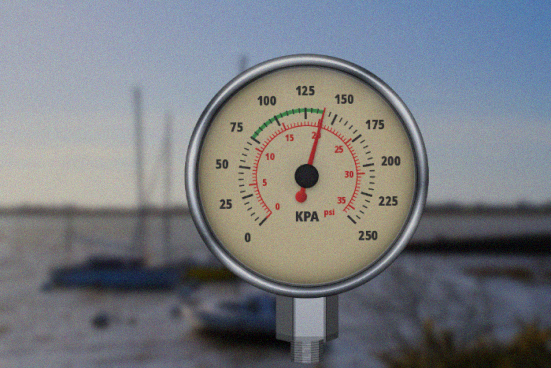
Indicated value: 140 kPa
